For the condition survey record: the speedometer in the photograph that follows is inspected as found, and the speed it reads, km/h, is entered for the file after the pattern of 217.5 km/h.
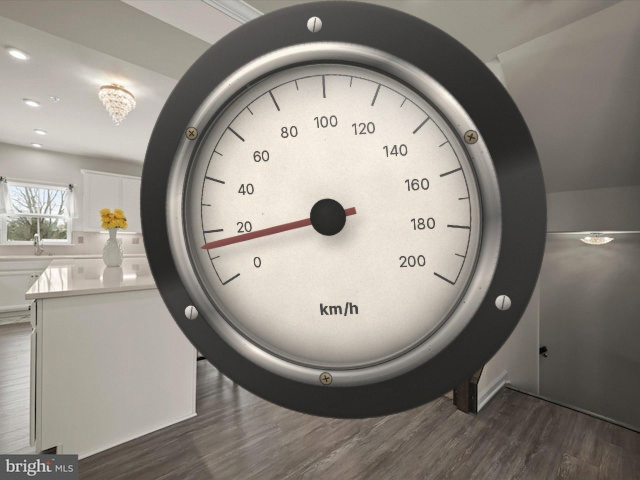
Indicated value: 15 km/h
